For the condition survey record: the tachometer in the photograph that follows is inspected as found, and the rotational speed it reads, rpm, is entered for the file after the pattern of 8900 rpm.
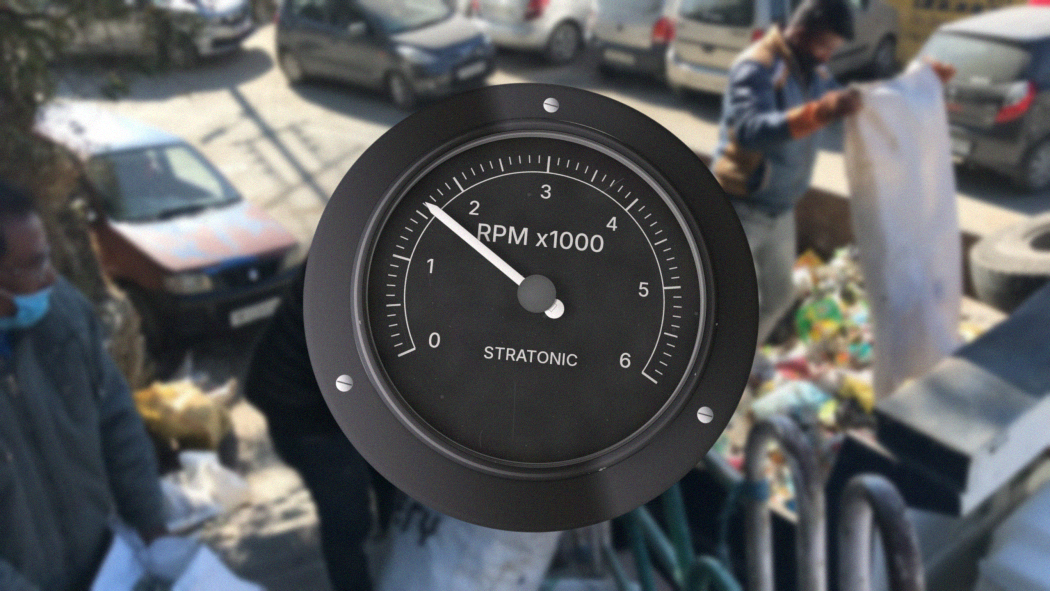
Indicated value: 1600 rpm
